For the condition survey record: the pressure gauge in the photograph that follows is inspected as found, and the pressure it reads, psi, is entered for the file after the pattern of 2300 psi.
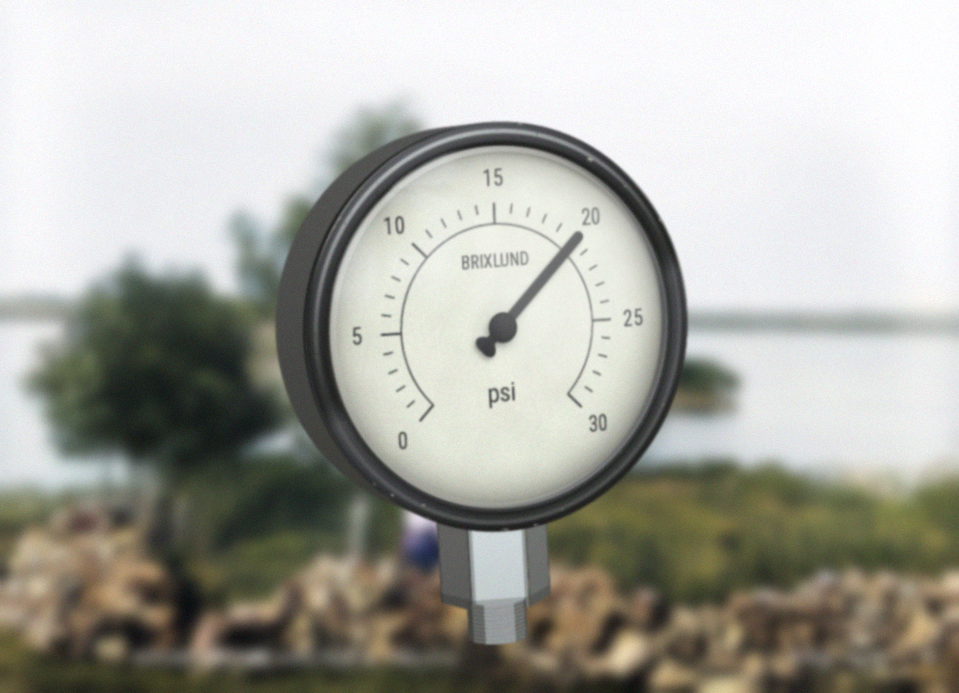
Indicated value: 20 psi
